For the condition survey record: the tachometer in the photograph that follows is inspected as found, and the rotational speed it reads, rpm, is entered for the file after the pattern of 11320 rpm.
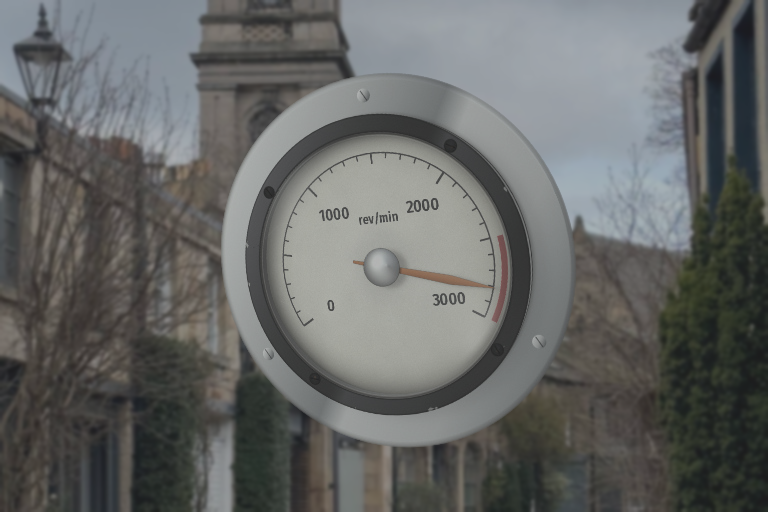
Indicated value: 2800 rpm
